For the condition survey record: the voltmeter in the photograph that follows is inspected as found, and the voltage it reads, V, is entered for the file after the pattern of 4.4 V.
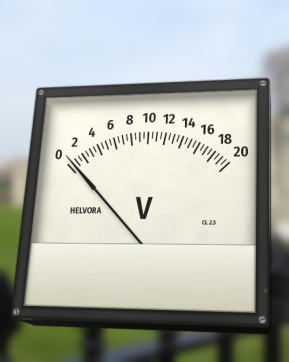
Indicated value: 0.5 V
